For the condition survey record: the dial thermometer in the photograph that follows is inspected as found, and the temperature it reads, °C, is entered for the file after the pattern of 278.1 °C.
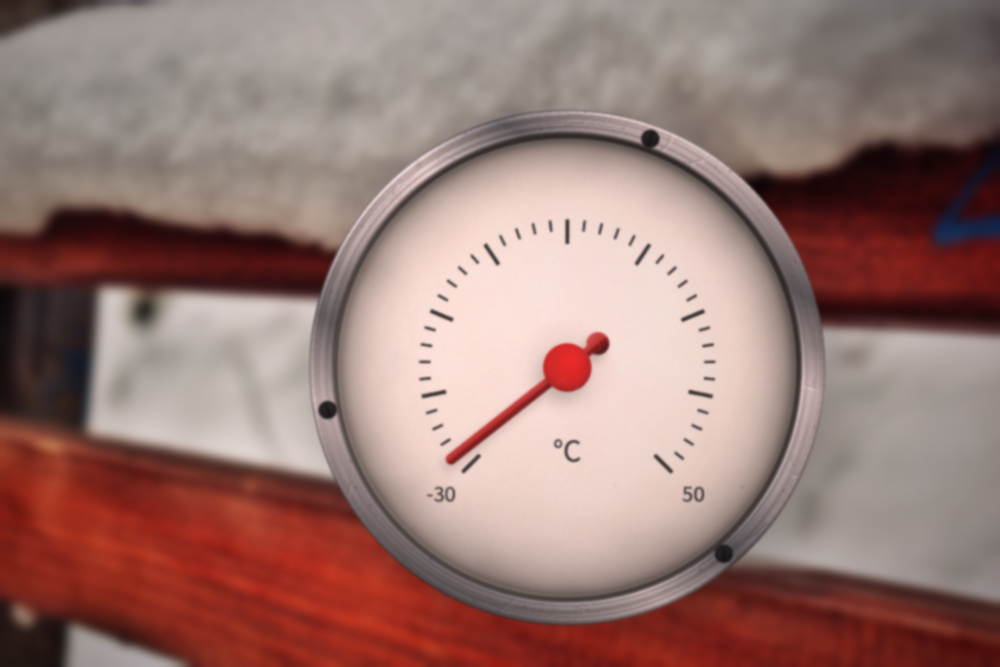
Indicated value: -28 °C
